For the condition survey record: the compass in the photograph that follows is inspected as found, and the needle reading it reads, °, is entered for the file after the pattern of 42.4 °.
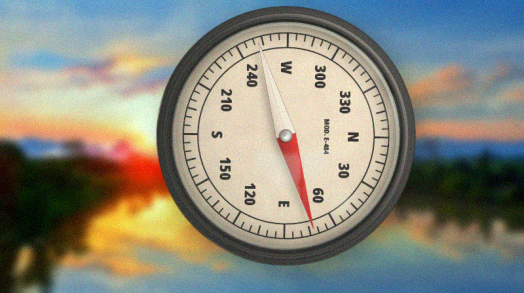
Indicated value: 72.5 °
